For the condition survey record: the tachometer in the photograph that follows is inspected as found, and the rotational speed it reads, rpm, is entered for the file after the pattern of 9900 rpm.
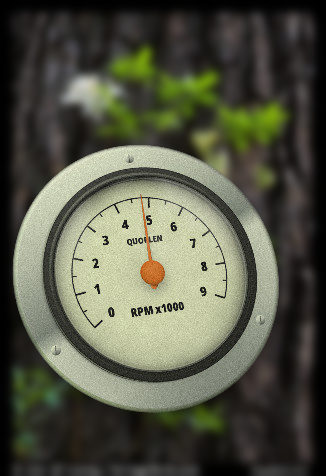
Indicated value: 4750 rpm
